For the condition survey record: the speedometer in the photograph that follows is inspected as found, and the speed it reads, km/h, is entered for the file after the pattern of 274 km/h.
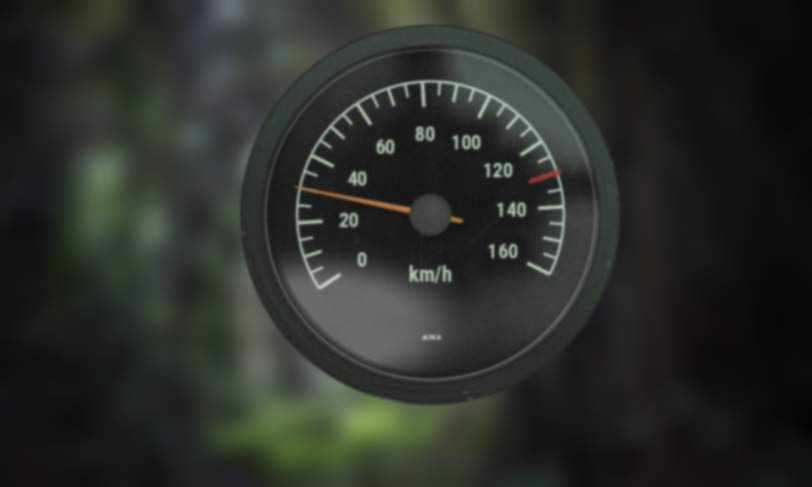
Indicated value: 30 km/h
